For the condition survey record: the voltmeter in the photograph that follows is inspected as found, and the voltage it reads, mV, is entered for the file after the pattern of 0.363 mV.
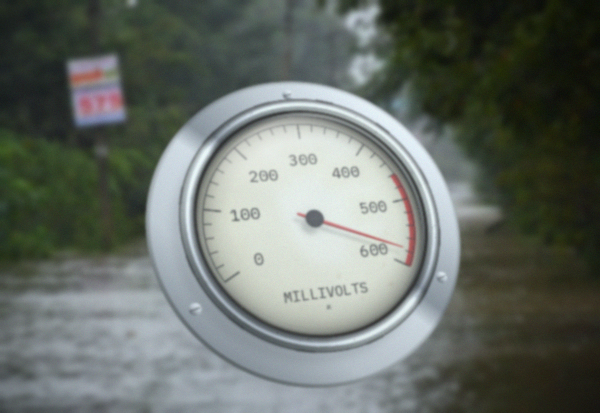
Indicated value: 580 mV
